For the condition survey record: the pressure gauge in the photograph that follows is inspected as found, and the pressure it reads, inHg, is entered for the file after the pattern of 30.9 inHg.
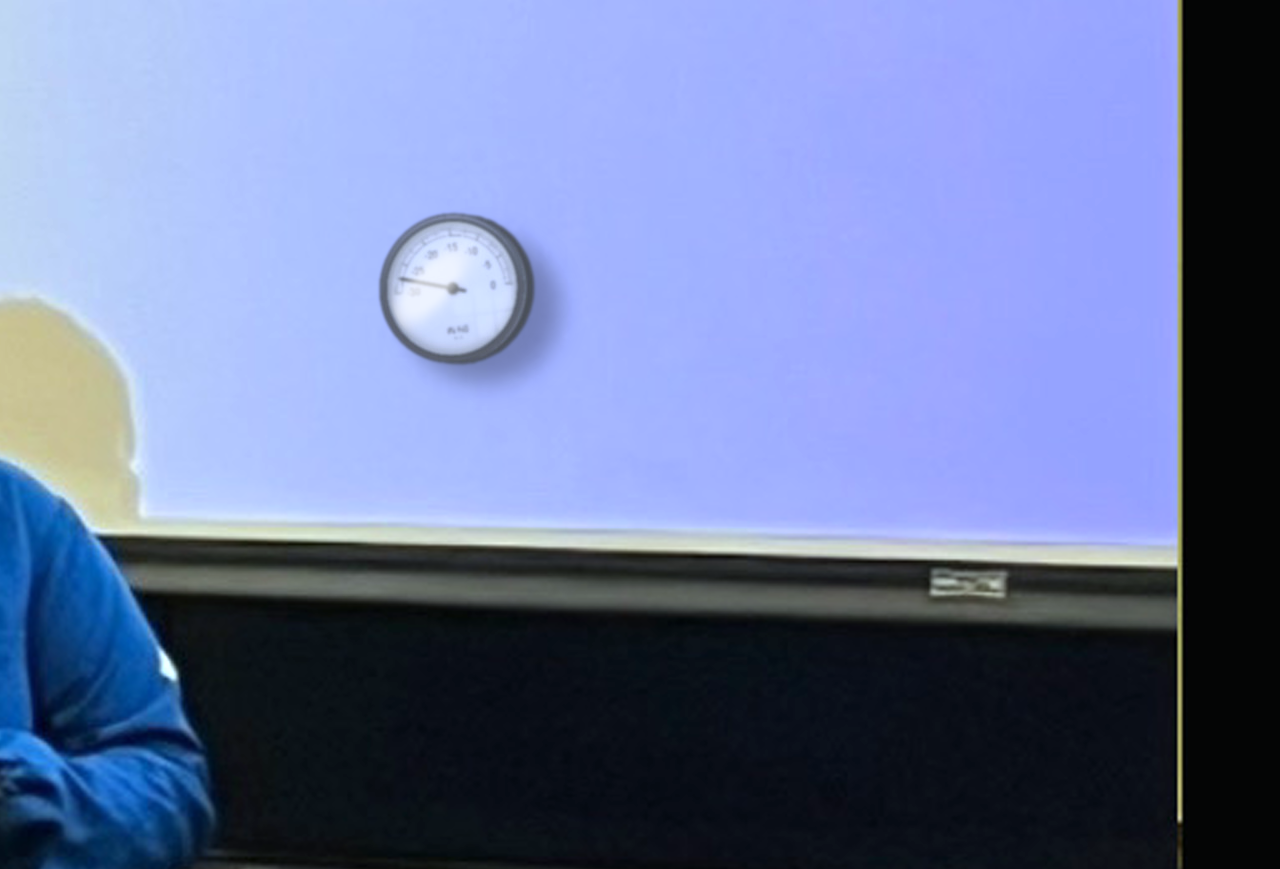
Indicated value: -27.5 inHg
